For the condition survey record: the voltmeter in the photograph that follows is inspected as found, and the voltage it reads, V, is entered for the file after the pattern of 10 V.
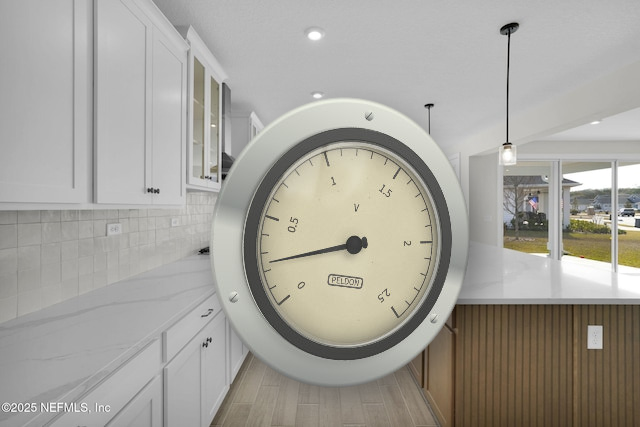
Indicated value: 0.25 V
